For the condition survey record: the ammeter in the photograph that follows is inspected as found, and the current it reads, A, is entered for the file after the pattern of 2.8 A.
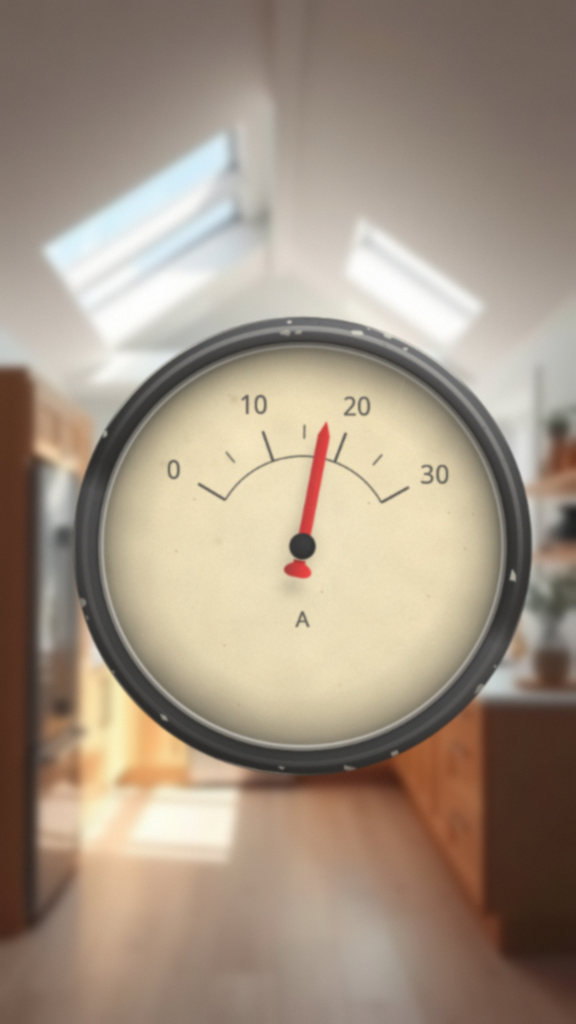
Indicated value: 17.5 A
